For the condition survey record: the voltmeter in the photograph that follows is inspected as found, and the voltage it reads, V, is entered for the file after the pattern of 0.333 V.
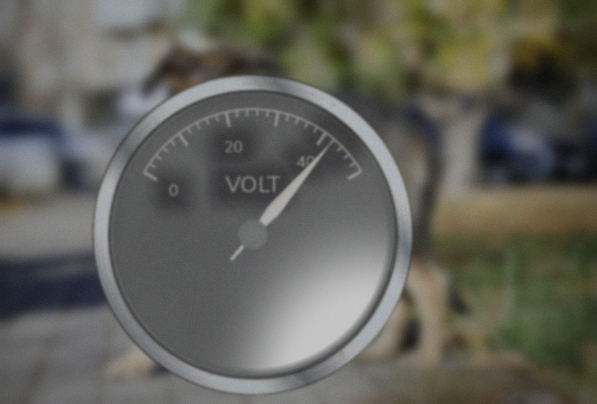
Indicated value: 42 V
